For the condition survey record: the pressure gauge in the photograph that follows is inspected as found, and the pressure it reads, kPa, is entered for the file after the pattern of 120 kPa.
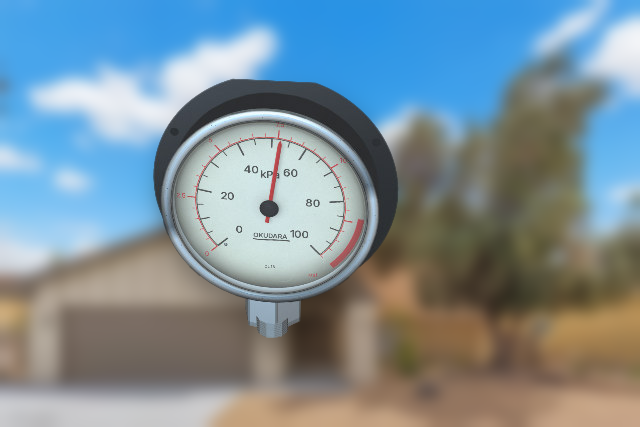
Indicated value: 52.5 kPa
